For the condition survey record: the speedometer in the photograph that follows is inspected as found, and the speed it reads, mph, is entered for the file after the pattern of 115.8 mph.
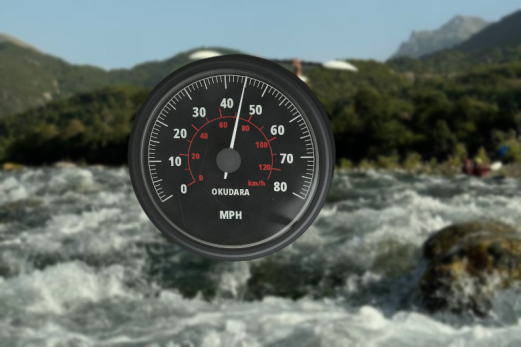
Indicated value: 45 mph
